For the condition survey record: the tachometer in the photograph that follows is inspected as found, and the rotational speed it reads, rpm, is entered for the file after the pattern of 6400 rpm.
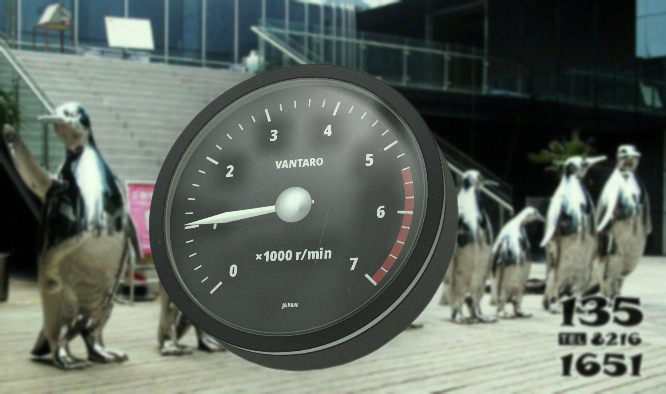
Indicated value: 1000 rpm
